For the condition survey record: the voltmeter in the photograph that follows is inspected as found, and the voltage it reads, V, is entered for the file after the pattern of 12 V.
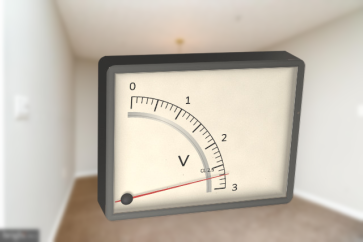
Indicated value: 2.7 V
